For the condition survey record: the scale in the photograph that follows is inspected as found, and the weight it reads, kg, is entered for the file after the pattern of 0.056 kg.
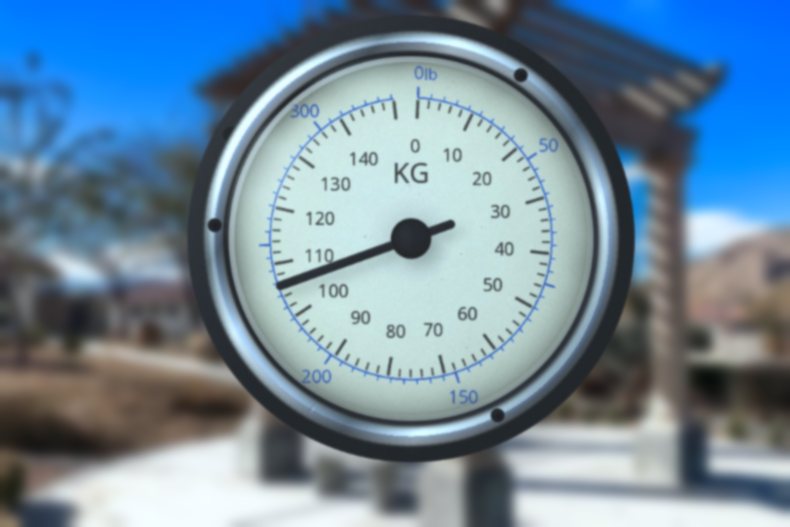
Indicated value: 106 kg
